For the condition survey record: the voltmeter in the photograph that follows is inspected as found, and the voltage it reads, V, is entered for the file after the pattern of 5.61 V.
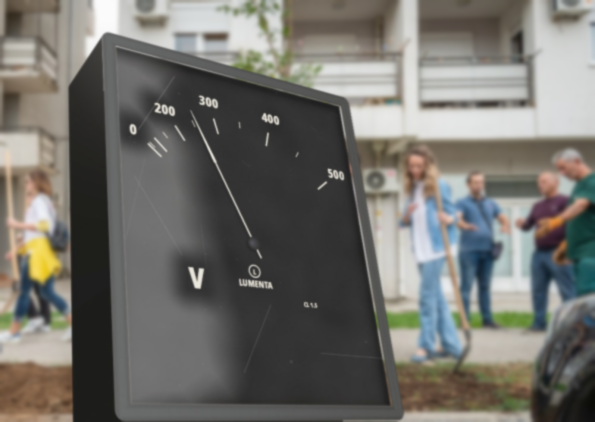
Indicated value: 250 V
